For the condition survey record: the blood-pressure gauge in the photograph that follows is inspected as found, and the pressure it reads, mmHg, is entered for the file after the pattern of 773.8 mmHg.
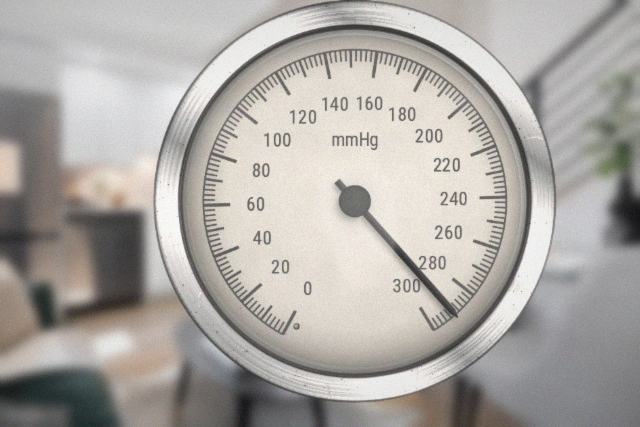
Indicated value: 290 mmHg
